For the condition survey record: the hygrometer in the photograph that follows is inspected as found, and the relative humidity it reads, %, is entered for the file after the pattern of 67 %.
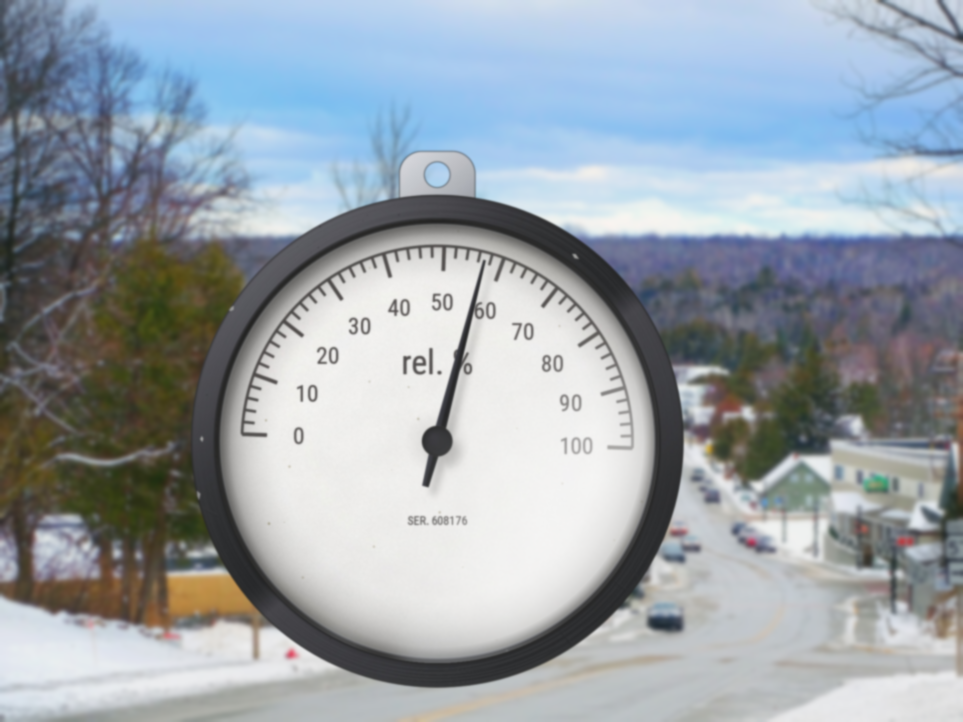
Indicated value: 57 %
